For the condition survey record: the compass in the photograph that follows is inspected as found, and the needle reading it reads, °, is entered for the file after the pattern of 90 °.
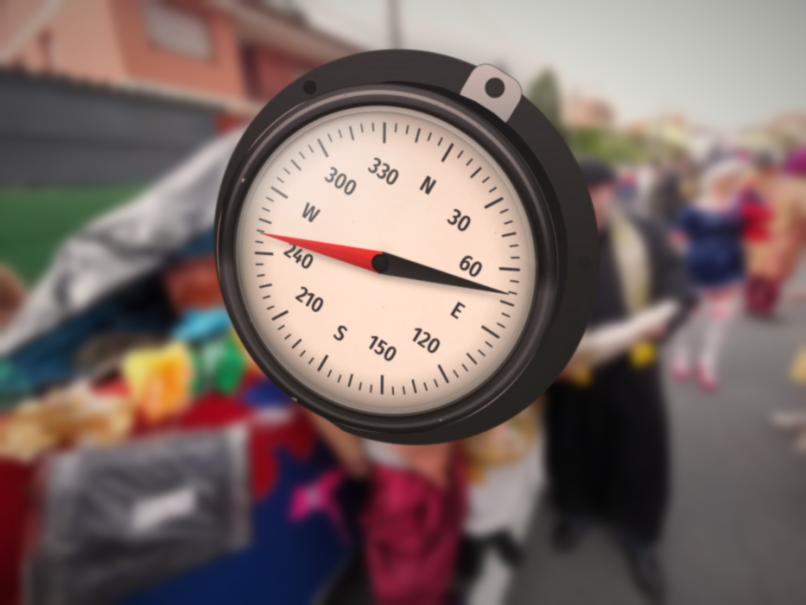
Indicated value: 250 °
